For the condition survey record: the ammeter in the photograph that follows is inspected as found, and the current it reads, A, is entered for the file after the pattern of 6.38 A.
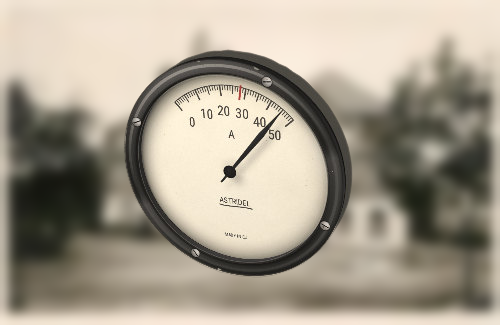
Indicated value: 45 A
